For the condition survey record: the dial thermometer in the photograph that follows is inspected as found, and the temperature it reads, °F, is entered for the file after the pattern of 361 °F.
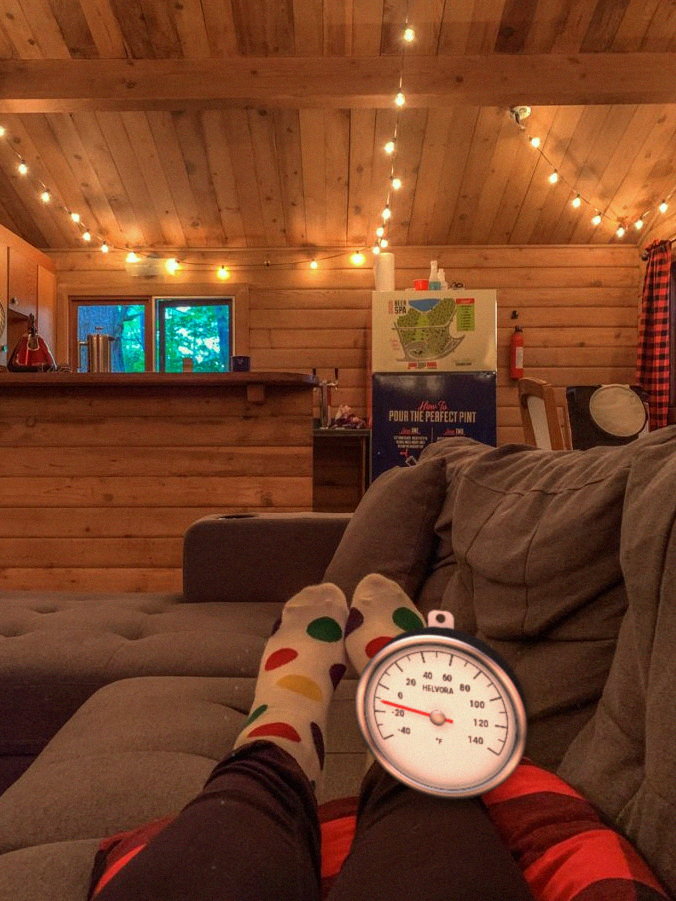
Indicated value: -10 °F
